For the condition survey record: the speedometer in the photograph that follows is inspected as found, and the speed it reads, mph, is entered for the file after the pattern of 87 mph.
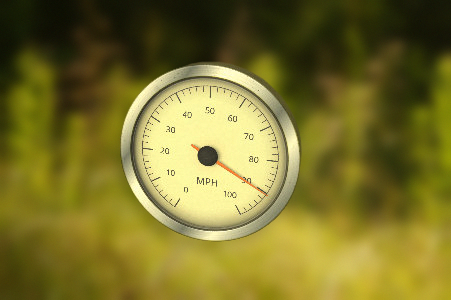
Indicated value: 90 mph
